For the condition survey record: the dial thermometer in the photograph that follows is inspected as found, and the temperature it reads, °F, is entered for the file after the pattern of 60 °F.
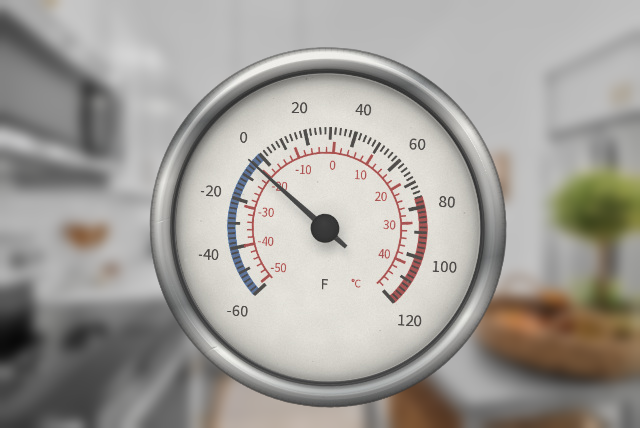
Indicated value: -4 °F
